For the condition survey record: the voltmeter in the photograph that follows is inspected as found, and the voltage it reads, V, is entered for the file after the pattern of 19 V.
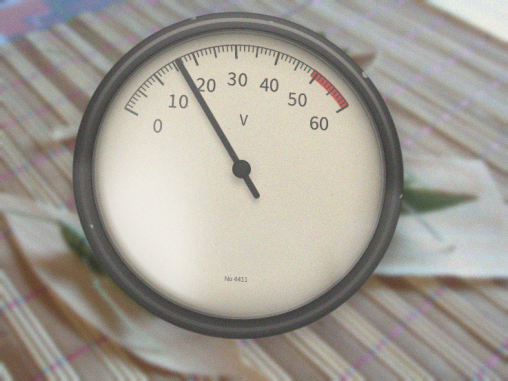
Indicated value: 16 V
